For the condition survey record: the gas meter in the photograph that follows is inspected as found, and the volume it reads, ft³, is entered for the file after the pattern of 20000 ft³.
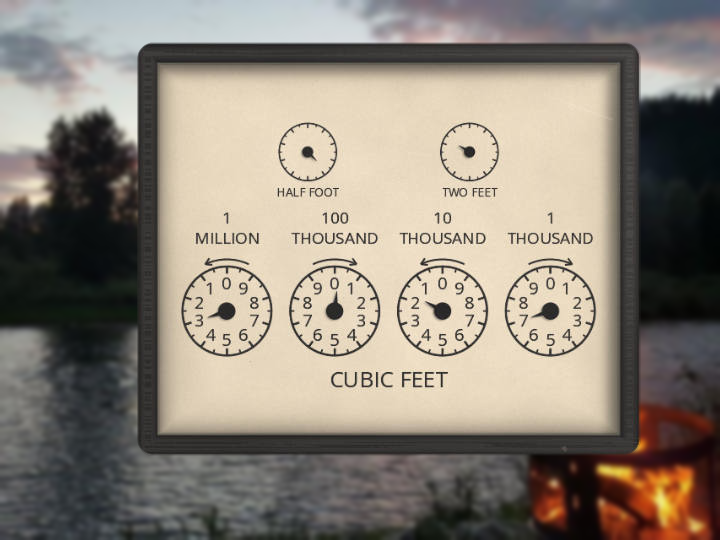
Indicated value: 301700 ft³
